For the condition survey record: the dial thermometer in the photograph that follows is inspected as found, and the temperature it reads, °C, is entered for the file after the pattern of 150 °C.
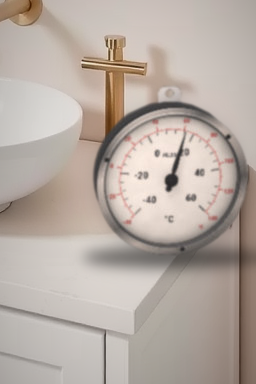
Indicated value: 16 °C
